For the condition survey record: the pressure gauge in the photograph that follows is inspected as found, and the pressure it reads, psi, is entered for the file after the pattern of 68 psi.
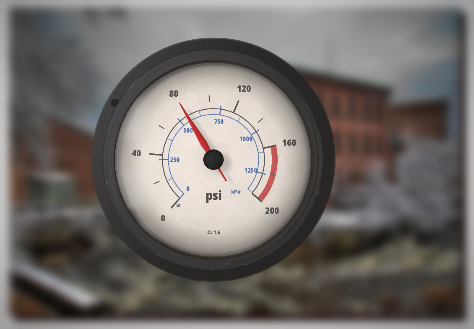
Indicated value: 80 psi
